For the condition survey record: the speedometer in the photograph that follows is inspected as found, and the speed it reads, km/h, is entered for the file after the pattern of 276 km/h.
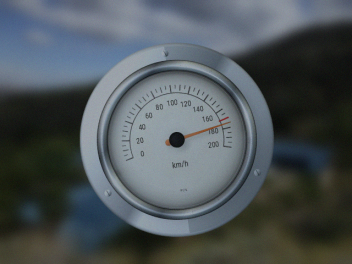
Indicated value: 175 km/h
